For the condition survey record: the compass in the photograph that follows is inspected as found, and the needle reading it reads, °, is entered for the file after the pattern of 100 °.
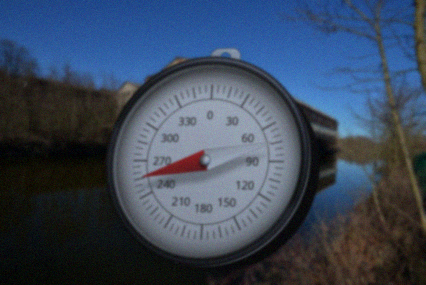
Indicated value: 255 °
